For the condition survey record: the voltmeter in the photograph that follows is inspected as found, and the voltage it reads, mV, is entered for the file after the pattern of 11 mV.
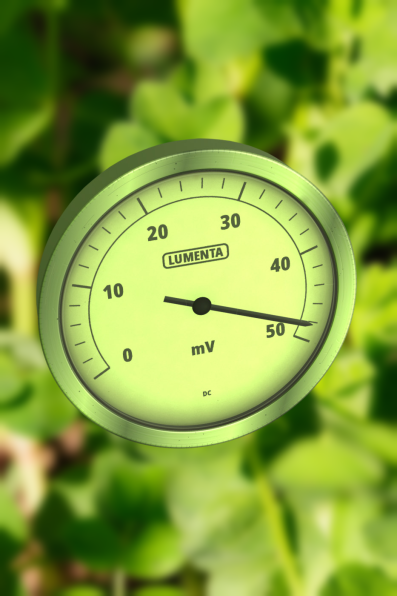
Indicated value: 48 mV
